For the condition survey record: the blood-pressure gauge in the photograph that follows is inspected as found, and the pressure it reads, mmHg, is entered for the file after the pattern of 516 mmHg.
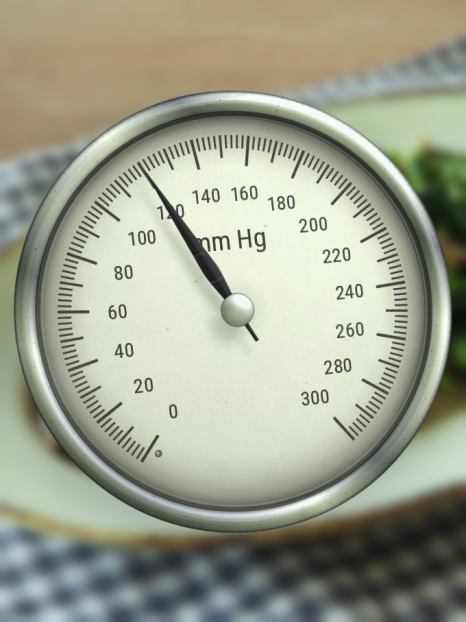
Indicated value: 120 mmHg
